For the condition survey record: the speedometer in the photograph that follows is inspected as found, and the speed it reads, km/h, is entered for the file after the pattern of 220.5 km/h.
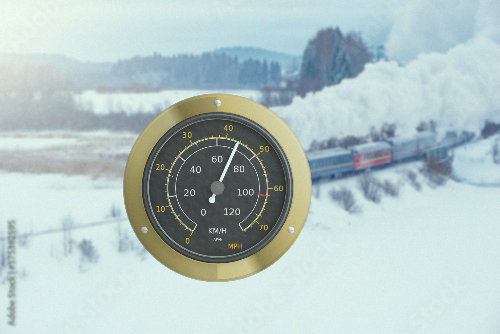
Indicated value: 70 km/h
